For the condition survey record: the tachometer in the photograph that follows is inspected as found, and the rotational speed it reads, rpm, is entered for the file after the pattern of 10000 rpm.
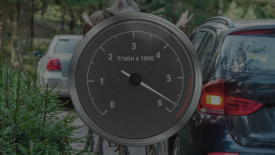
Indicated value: 5750 rpm
